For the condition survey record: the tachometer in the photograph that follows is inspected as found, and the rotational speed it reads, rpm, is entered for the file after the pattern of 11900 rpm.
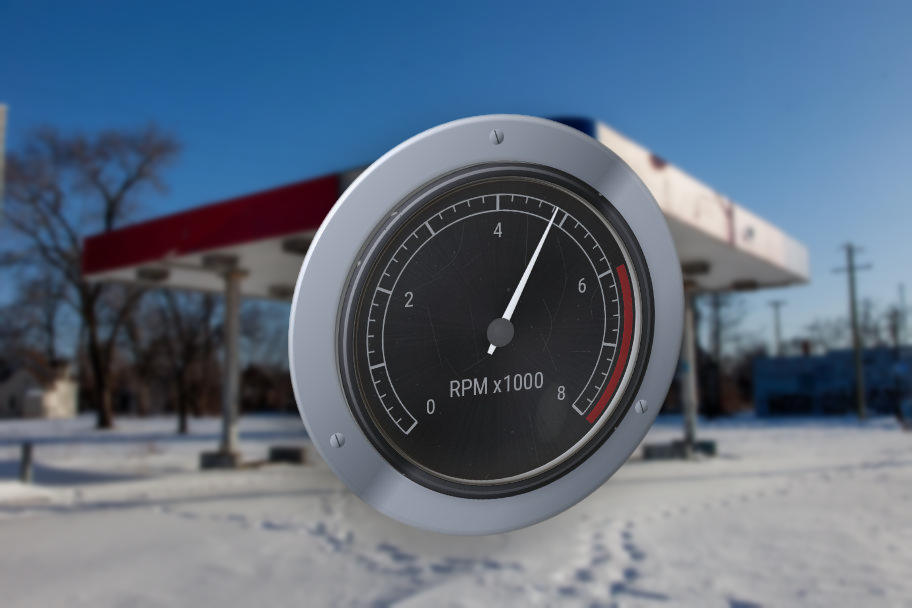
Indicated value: 4800 rpm
